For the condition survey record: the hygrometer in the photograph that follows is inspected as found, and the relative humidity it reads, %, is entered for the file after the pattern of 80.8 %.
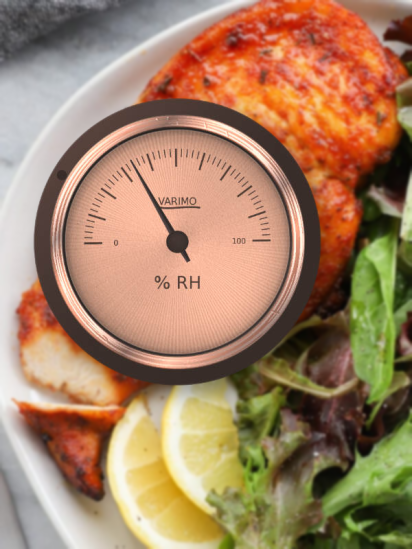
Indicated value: 34 %
